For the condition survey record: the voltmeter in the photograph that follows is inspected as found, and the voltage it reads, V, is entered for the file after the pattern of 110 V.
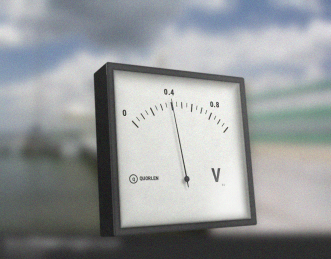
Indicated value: 0.4 V
